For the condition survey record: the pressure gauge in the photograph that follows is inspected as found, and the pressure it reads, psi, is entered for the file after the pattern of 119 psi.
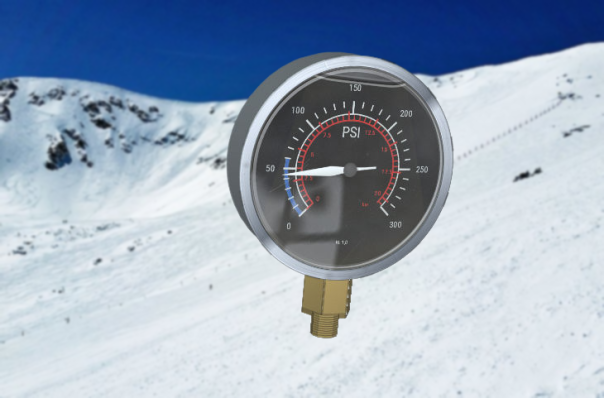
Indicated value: 45 psi
